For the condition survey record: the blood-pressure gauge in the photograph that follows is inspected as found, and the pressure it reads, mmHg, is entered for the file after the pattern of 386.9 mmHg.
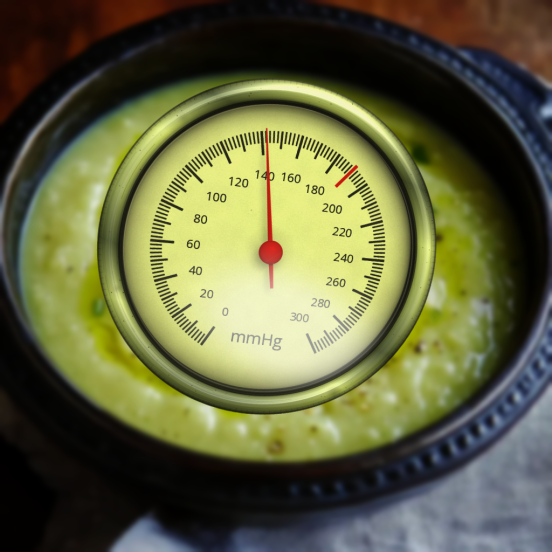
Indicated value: 142 mmHg
